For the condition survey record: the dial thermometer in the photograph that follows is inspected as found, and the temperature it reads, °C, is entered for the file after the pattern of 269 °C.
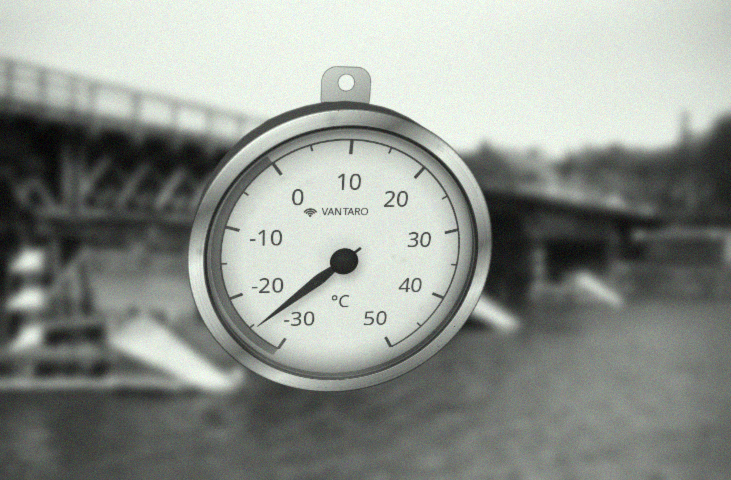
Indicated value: -25 °C
